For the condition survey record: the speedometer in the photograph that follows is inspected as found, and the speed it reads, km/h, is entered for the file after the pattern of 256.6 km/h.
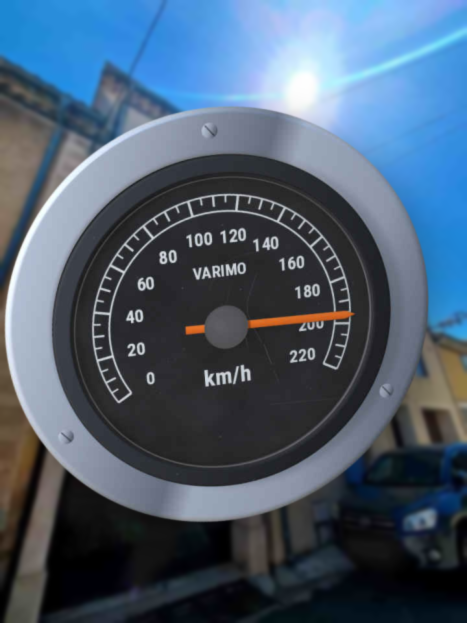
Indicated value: 195 km/h
